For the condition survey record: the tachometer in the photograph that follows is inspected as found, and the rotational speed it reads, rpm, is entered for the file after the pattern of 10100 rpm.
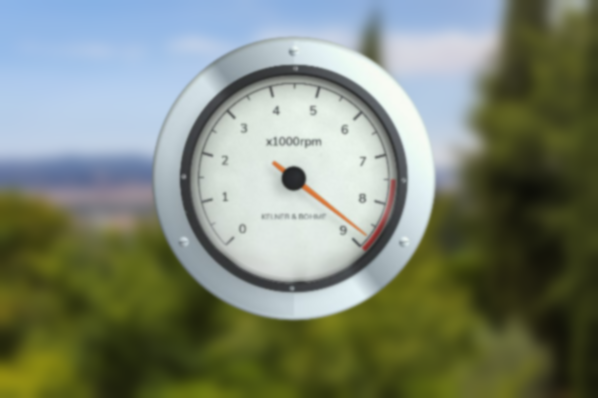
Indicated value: 8750 rpm
